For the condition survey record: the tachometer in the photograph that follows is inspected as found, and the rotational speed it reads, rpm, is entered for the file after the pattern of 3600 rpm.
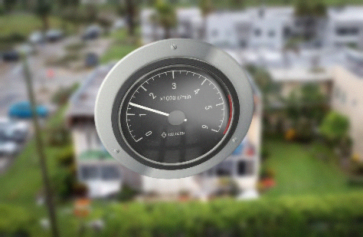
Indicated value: 1400 rpm
